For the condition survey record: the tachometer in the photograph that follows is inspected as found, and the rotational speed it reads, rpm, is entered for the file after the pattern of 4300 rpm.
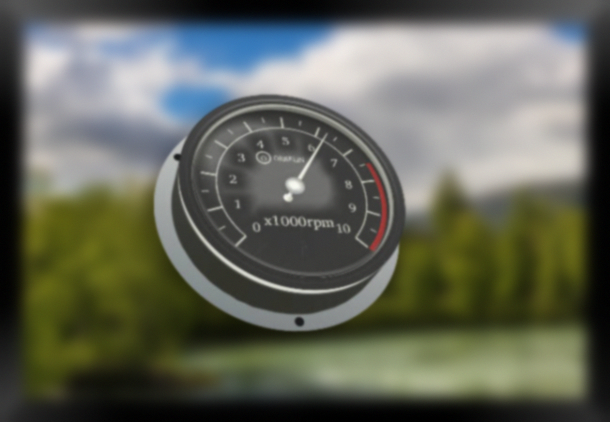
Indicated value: 6250 rpm
